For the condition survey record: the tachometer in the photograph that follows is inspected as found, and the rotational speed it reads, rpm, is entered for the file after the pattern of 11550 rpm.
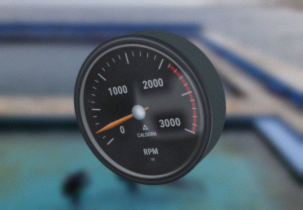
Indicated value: 200 rpm
